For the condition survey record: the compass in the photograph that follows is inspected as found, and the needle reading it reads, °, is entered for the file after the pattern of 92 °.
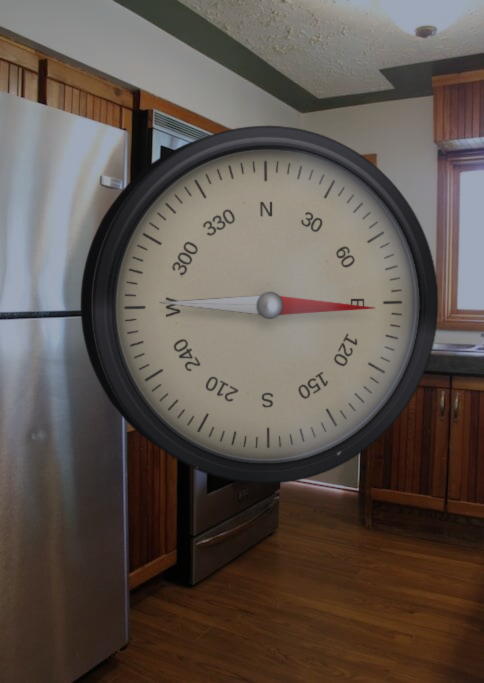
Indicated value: 92.5 °
